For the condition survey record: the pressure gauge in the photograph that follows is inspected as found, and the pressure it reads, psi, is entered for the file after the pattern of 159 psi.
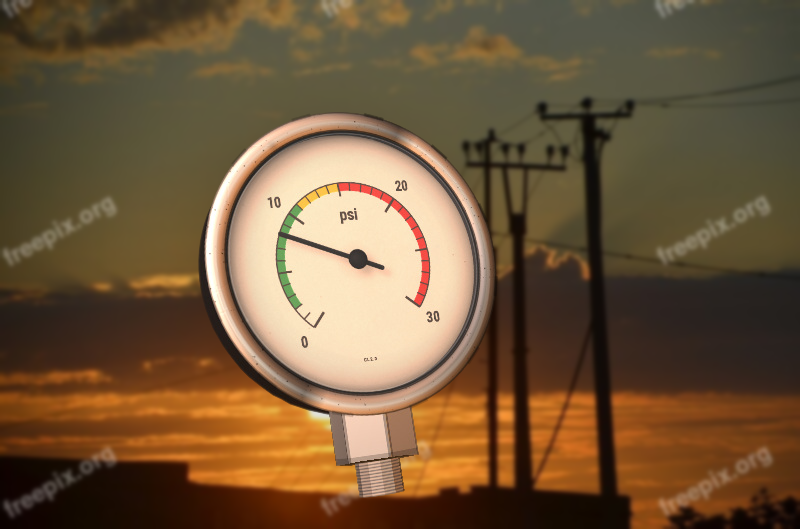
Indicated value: 8 psi
